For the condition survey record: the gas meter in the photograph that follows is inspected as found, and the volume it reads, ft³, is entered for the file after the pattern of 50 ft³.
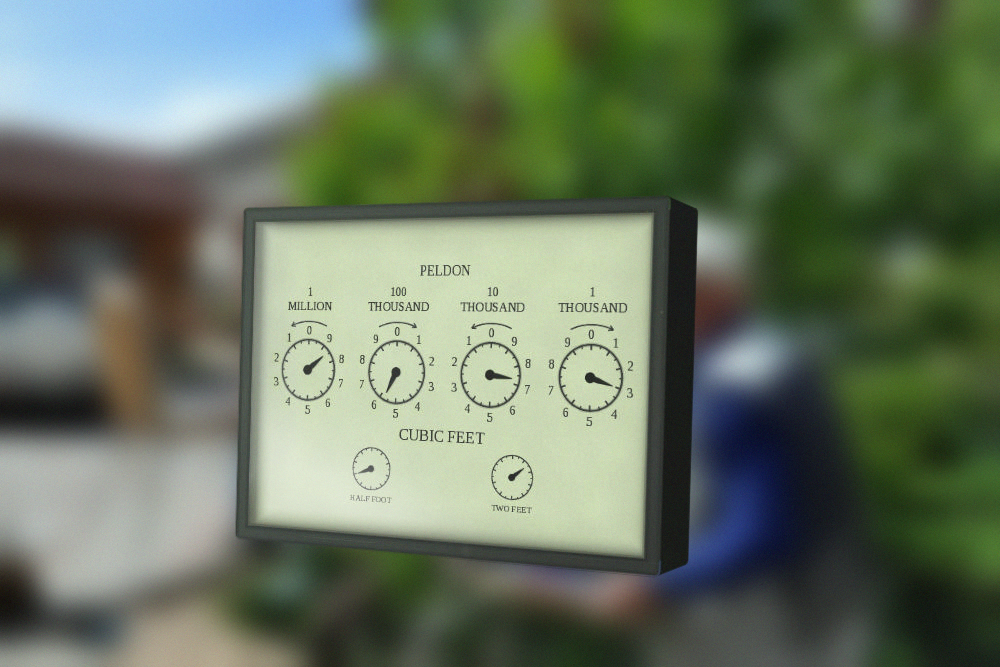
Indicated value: 857300 ft³
